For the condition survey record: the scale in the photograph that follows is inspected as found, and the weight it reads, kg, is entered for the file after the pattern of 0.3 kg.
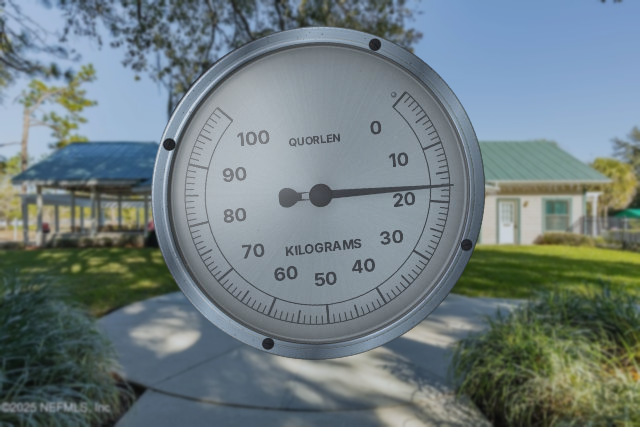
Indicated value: 17 kg
